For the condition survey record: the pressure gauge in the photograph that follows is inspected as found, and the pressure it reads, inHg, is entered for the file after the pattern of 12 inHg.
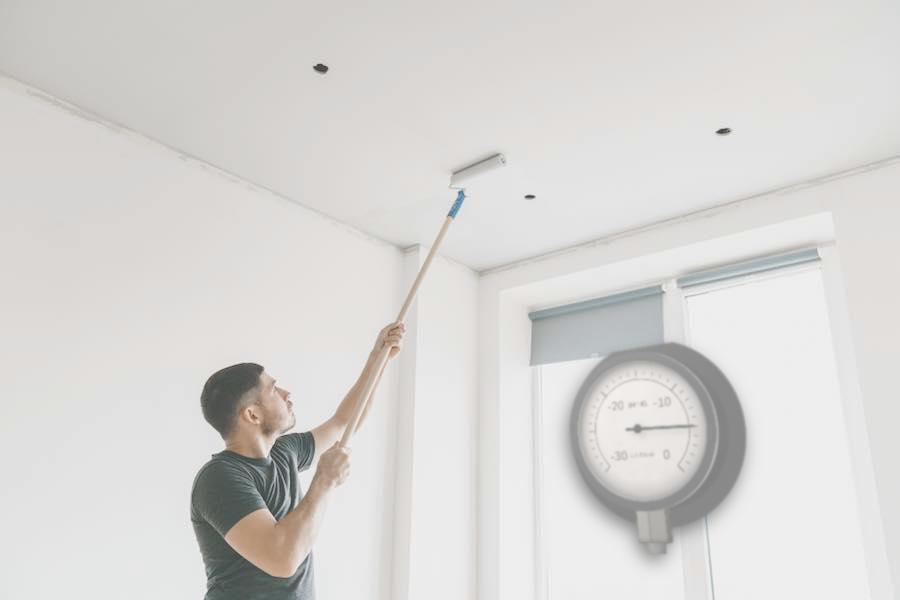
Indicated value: -5 inHg
